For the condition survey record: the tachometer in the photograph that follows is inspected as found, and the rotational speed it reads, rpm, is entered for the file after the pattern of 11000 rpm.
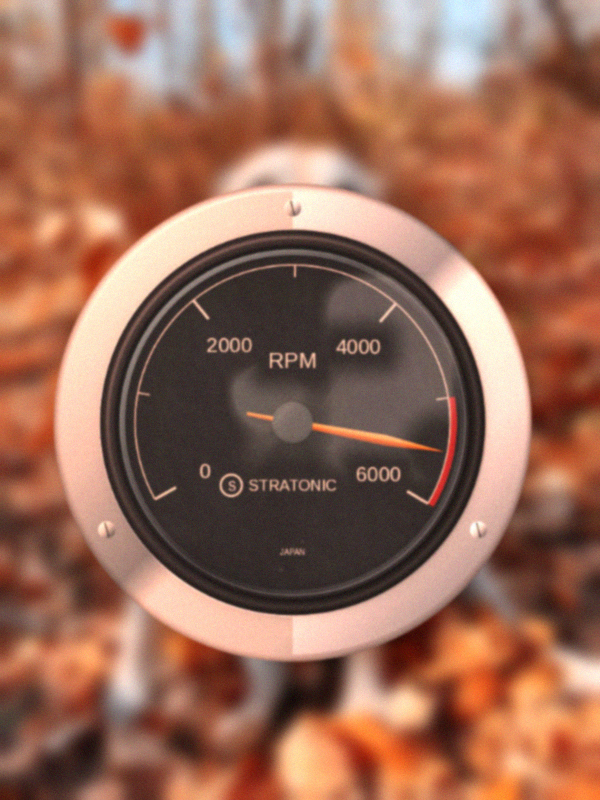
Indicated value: 5500 rpm
